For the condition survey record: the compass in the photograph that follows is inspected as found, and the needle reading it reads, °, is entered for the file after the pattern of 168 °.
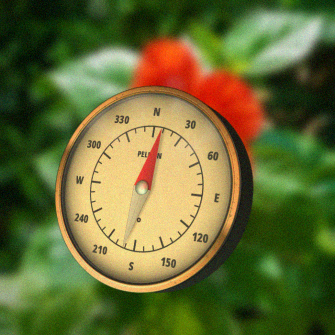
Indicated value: 10 °
